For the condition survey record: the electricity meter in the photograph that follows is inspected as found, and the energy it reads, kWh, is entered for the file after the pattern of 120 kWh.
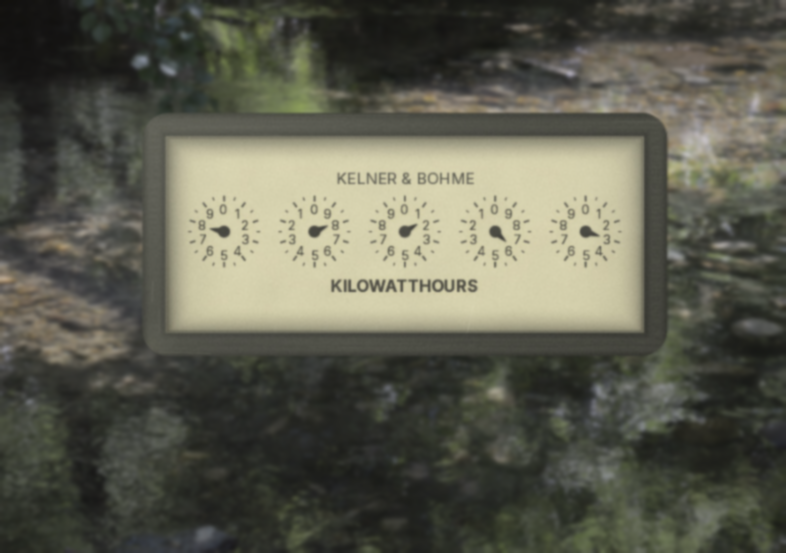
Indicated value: 78163 kWh
